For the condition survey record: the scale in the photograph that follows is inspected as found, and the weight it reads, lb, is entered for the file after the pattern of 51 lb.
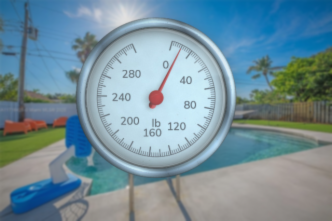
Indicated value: 10 lb
